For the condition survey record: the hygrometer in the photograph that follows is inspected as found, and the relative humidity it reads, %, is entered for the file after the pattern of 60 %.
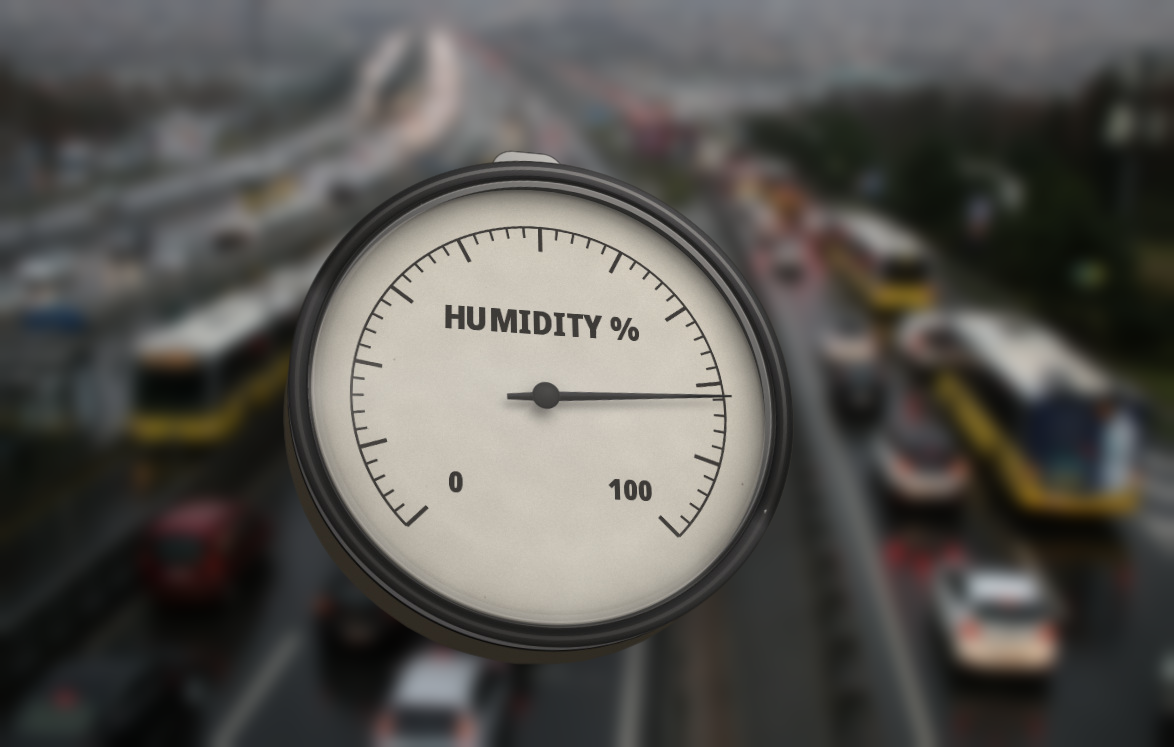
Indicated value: 82 %
